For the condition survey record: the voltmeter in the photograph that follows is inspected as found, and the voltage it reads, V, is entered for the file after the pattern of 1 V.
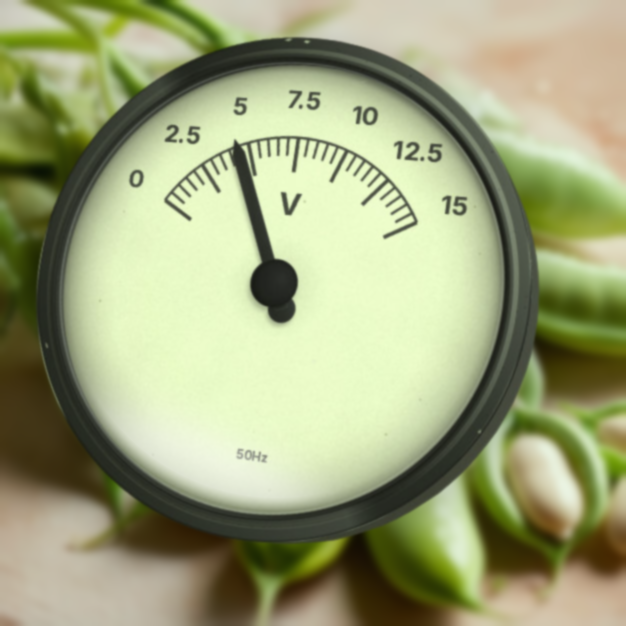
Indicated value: 4.5 V
